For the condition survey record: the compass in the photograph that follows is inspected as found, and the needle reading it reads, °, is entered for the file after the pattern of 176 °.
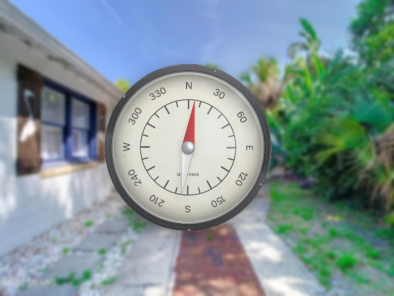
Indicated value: 7.5 °
